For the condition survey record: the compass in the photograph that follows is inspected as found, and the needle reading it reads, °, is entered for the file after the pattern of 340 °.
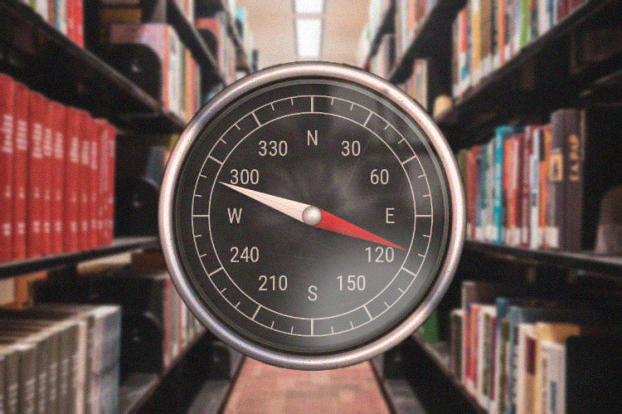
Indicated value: 110 °
